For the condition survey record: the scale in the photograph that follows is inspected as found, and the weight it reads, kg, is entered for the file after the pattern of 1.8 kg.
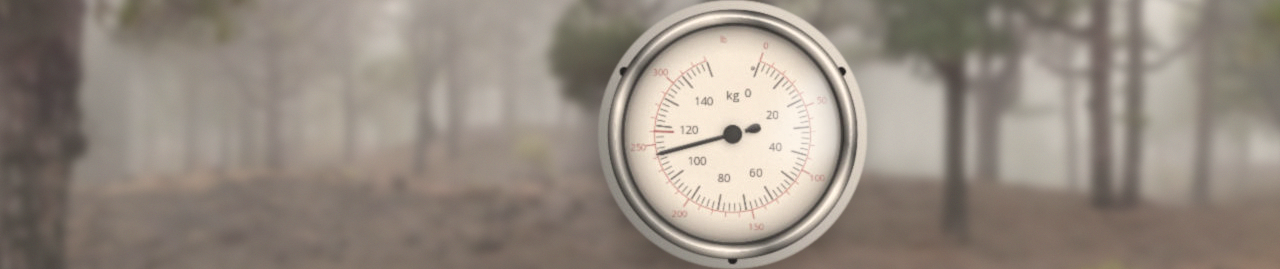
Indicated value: 110 kg
